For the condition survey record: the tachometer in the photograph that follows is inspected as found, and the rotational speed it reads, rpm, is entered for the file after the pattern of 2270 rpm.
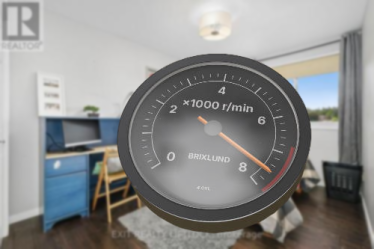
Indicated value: 7600 rpm
